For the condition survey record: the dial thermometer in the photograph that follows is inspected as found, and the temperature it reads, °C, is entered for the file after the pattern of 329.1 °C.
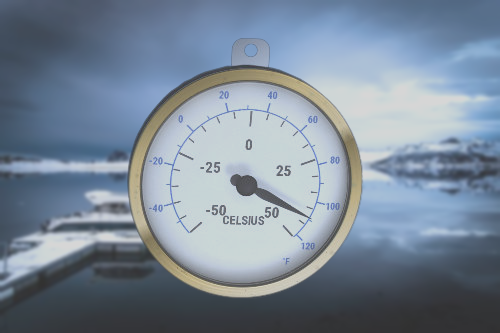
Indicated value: 42.5 °C
